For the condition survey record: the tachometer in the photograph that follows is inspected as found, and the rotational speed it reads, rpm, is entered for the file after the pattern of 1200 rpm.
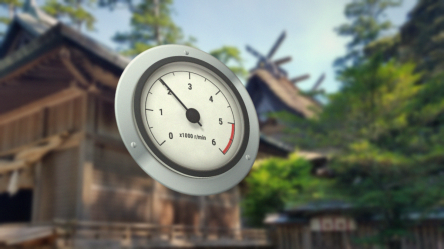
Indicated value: 2000 rpm
